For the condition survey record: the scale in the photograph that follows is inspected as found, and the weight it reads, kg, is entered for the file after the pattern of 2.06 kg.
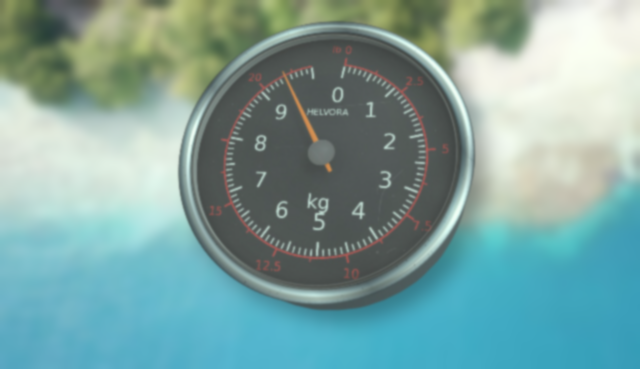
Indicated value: 9.5 kg
